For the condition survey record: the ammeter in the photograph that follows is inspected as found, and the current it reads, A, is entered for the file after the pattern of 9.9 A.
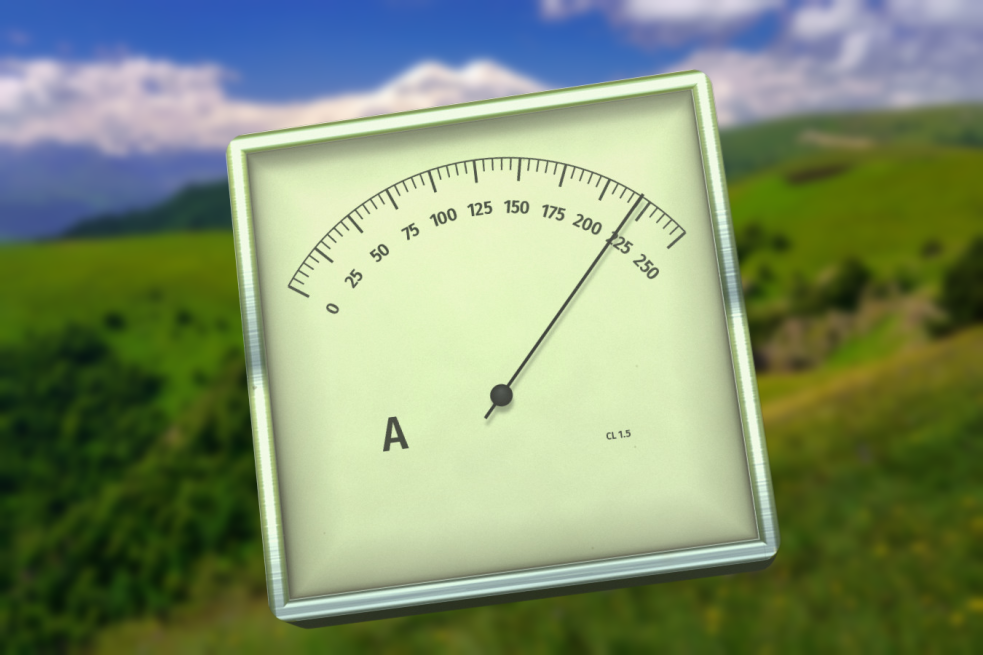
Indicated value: 220 A
